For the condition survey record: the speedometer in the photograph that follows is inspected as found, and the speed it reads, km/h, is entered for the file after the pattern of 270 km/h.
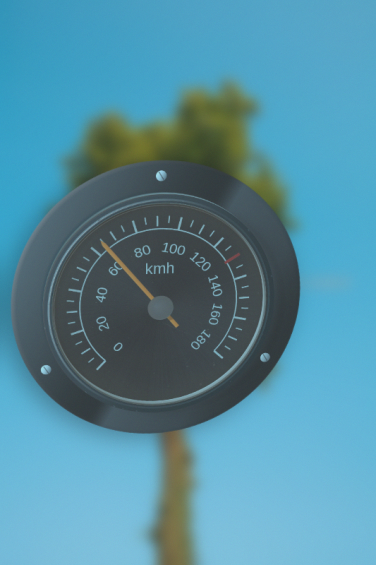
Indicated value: 65 km/h
